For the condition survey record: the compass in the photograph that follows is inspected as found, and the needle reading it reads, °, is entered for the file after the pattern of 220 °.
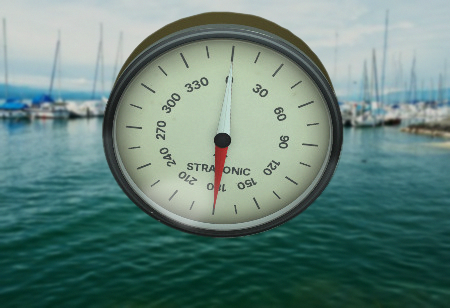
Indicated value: 180 °
